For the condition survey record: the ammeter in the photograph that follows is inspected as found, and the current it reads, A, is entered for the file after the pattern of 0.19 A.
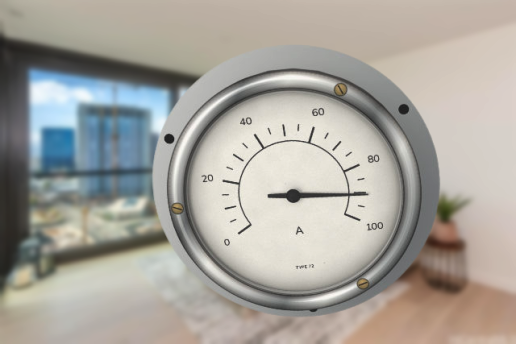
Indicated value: 90 A
